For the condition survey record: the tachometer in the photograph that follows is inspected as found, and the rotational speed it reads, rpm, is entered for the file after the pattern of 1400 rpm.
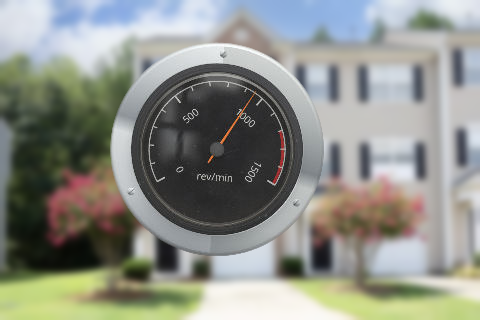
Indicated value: 950 rpm
